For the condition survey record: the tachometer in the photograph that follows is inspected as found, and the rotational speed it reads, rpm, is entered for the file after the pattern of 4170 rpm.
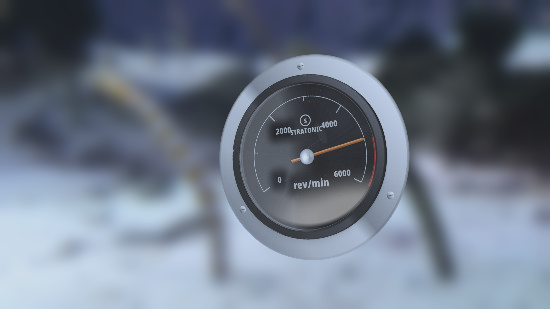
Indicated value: 5000 rpm
